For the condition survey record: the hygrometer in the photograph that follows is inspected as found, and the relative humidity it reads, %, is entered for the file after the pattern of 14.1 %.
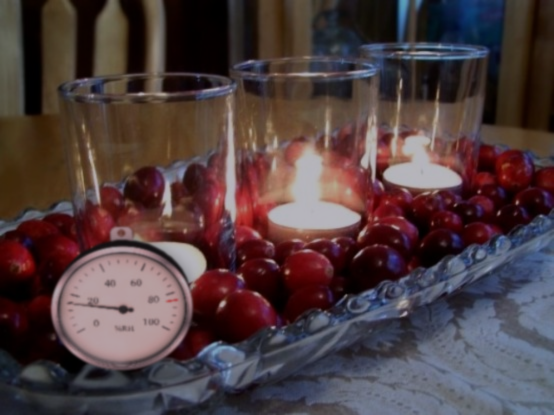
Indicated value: 16 %
